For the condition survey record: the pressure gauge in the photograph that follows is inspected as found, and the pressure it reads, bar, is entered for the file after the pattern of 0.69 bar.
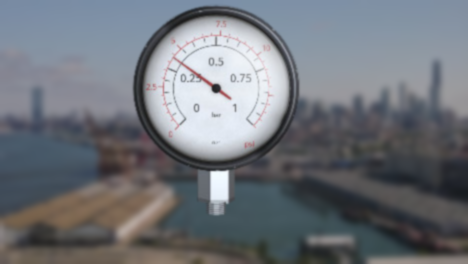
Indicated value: 0.3 bar
